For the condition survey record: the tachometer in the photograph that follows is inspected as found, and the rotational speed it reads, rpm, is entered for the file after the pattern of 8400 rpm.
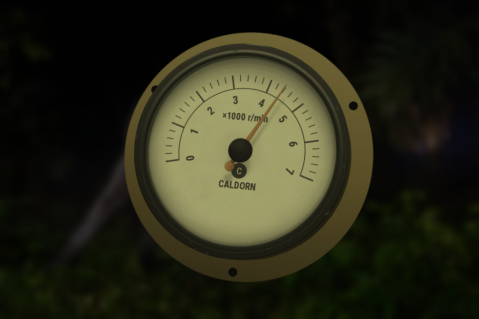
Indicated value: 4400 rpm
